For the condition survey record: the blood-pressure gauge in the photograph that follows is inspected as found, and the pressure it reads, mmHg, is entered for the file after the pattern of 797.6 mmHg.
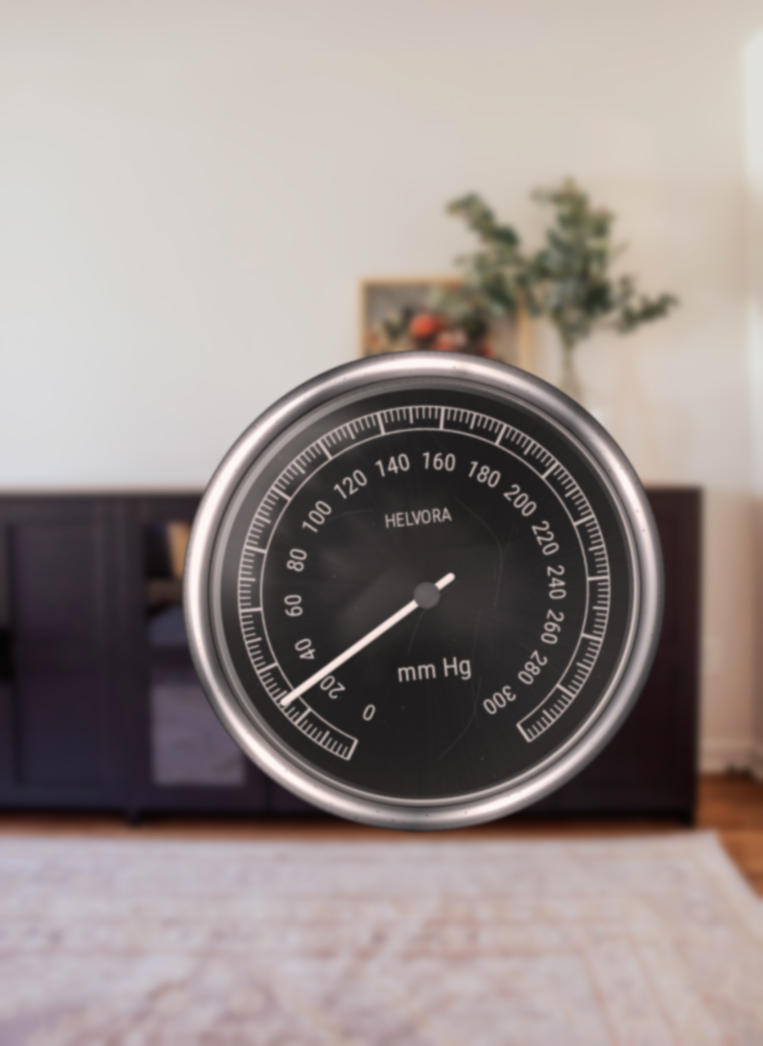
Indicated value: 28 mmHg
